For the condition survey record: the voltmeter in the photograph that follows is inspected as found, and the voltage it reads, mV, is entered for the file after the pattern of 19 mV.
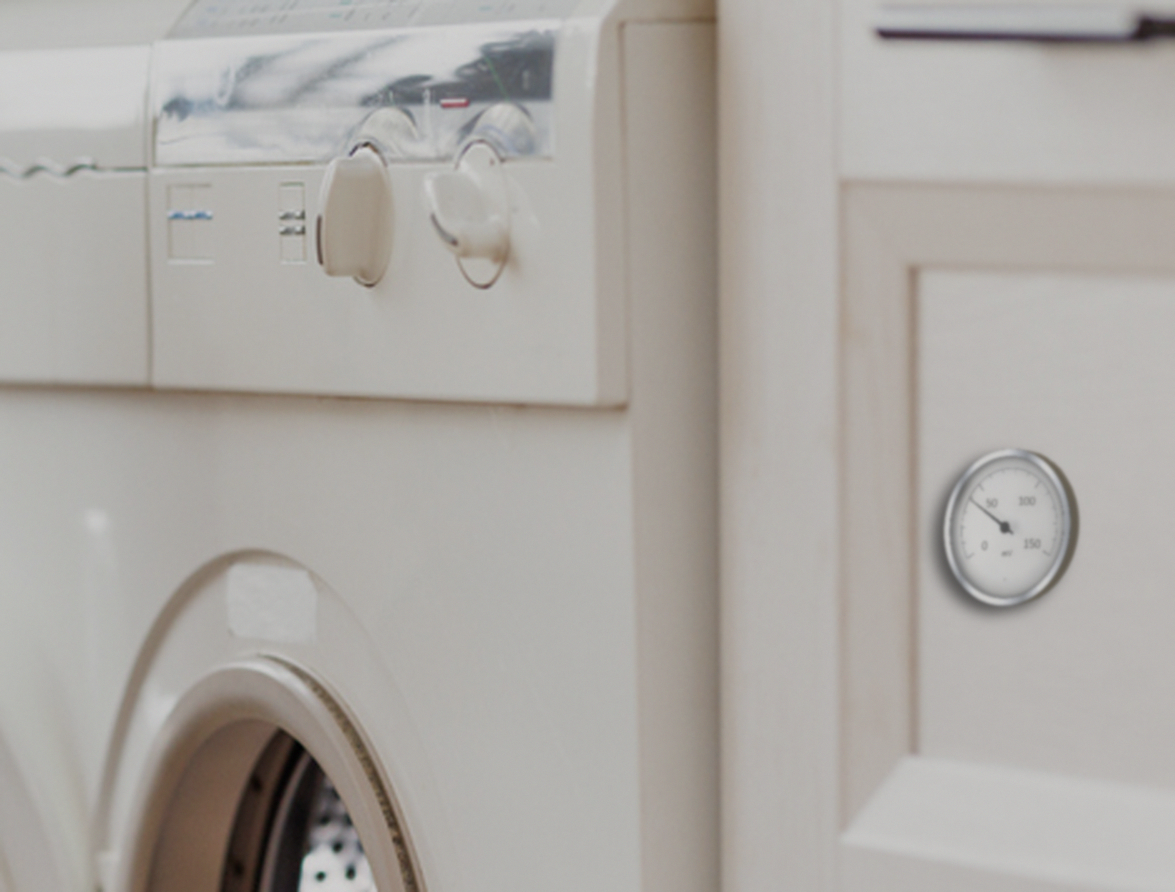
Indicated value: 40 mV
